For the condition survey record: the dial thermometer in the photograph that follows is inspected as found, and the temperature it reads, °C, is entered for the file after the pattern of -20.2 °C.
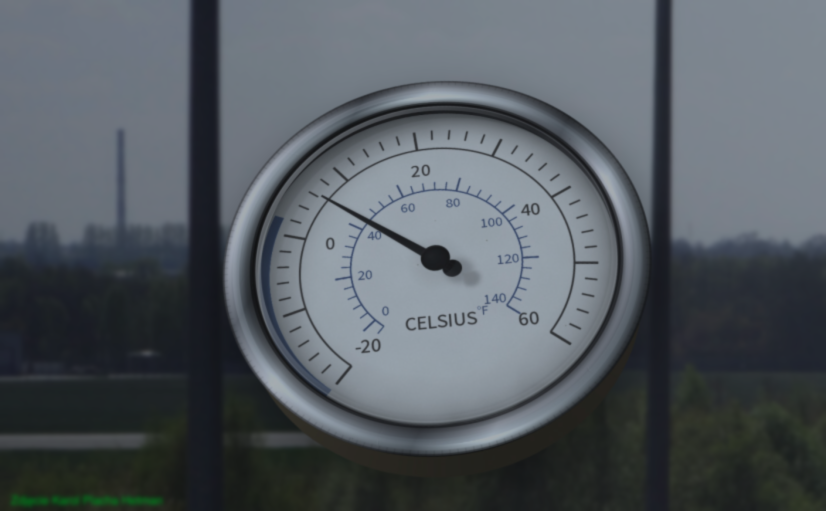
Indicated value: 6 °C
